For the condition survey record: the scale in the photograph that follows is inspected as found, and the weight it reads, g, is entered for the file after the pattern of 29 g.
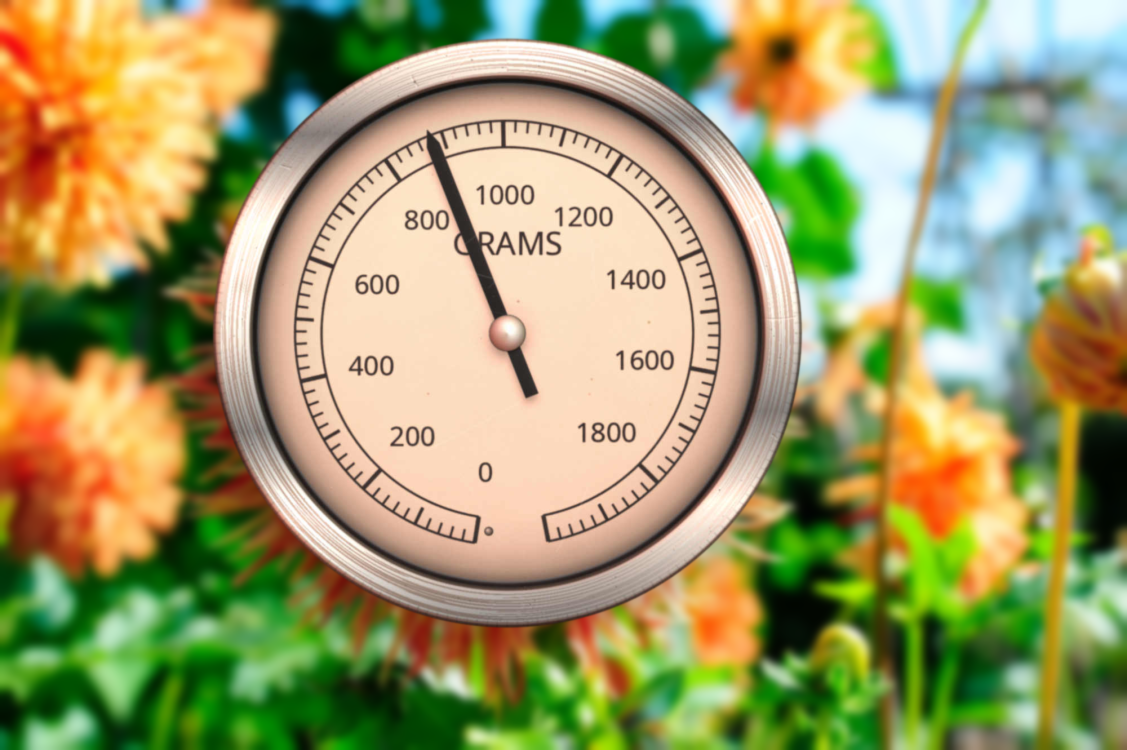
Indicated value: 880 g
